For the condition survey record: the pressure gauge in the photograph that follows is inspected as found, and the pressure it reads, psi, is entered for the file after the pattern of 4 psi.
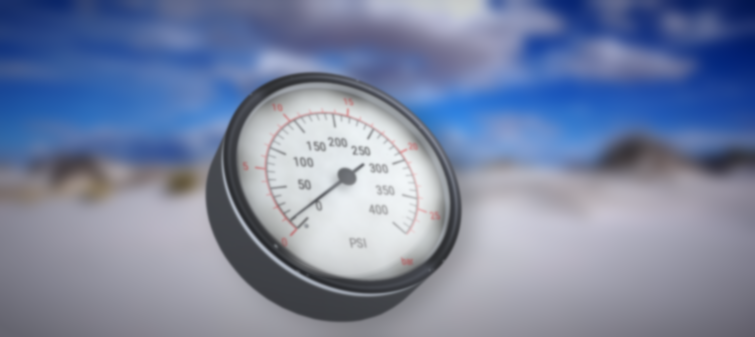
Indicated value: 10 psi
